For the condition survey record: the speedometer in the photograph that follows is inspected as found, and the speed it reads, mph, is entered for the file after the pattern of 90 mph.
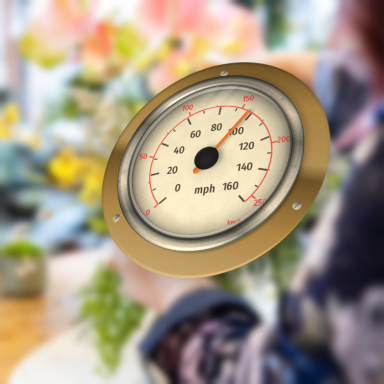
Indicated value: 100 mph
